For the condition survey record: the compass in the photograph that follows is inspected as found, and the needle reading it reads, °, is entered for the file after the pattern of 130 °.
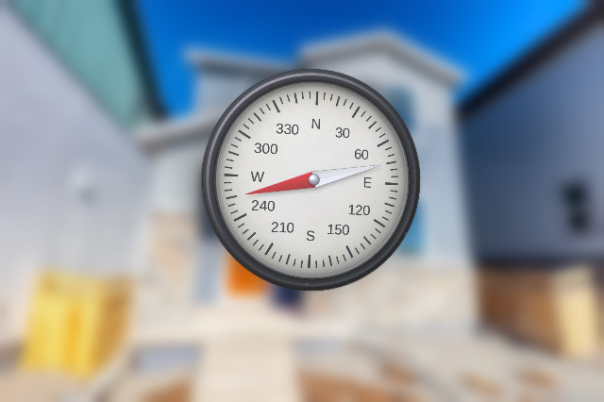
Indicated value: 255 °
